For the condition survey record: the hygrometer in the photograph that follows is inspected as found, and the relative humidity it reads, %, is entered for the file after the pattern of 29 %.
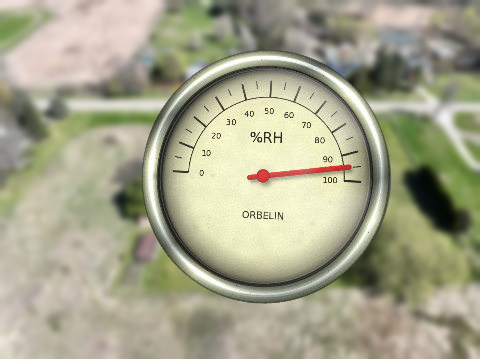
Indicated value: 95 %
